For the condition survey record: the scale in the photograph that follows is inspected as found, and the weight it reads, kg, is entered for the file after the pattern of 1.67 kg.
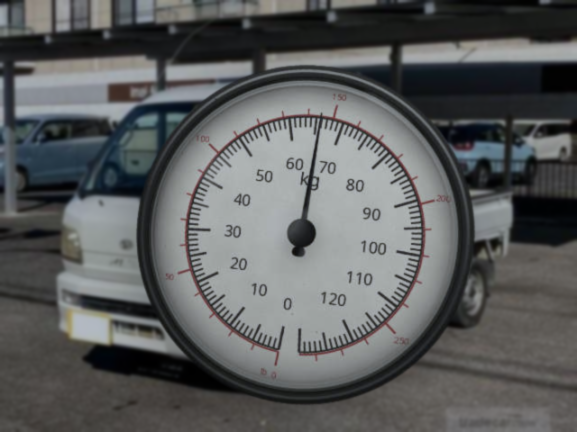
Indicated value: 66 kg
